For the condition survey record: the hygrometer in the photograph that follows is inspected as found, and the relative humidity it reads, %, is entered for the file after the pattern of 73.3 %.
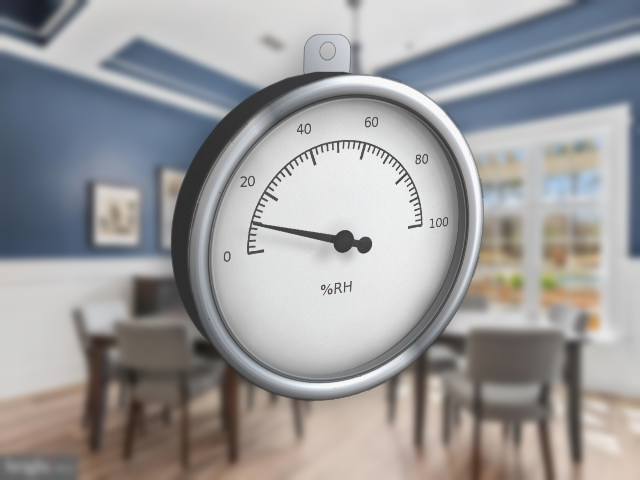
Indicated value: 10 %
